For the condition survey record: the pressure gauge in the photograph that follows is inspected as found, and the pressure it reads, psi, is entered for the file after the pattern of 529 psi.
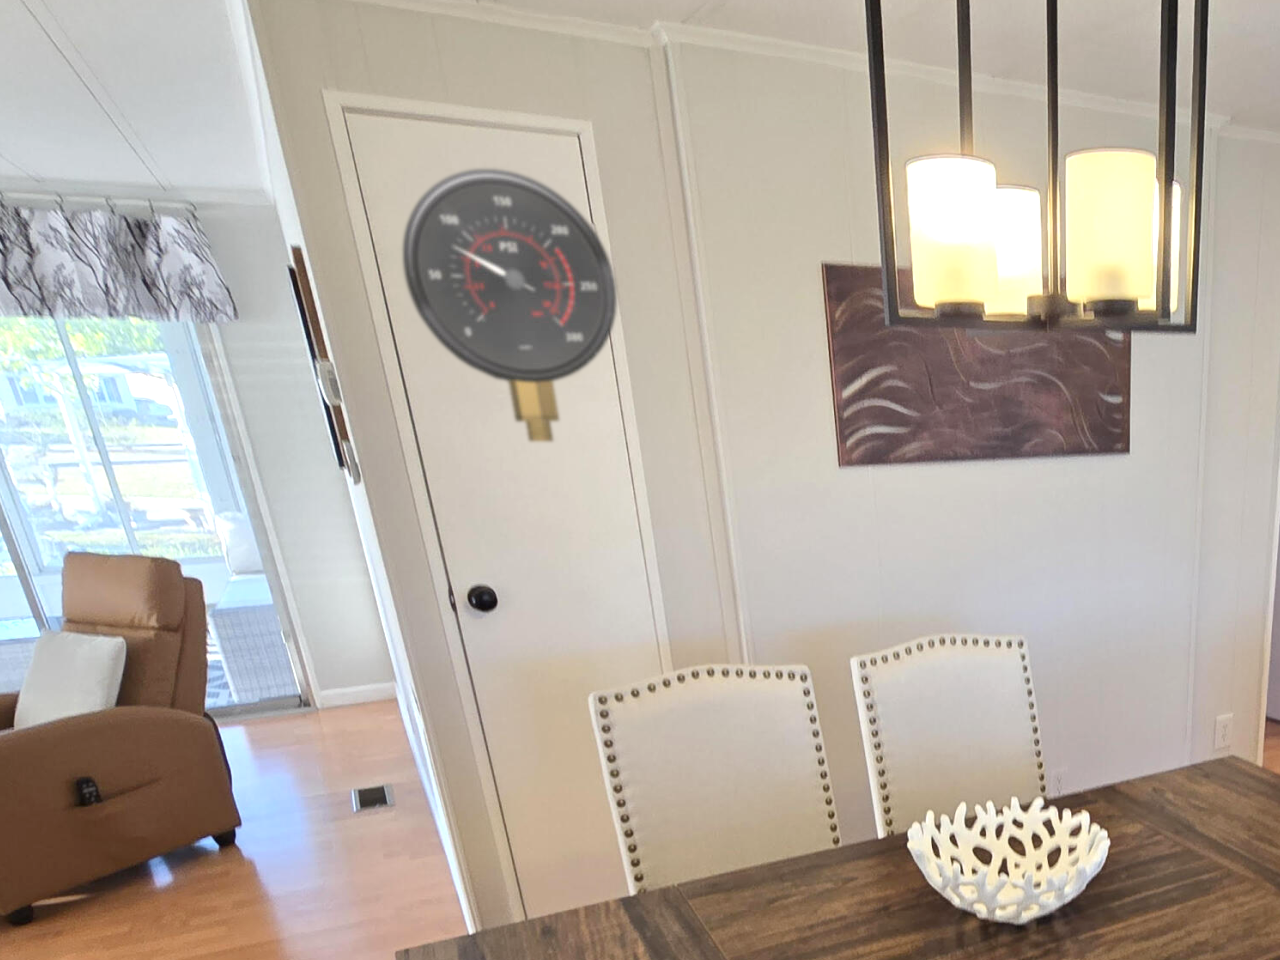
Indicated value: 80 psi
